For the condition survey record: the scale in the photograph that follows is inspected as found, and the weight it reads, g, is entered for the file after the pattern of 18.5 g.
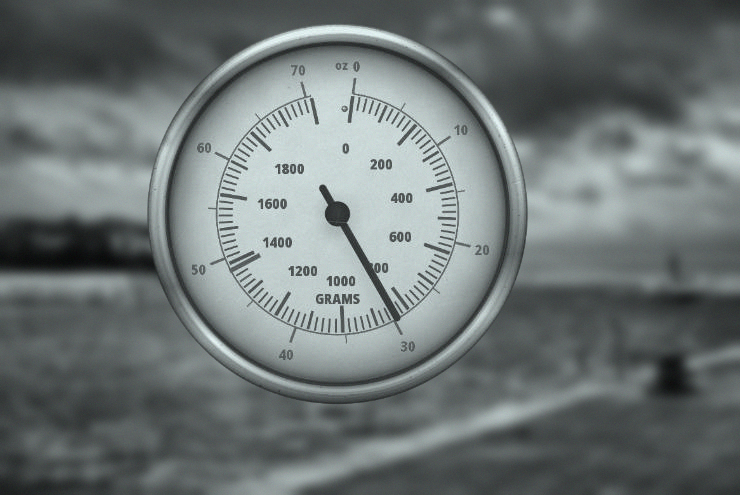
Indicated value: 840 g
